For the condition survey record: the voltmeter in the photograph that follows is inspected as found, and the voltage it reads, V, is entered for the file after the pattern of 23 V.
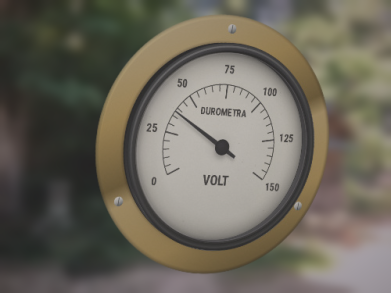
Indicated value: 37.5 V
